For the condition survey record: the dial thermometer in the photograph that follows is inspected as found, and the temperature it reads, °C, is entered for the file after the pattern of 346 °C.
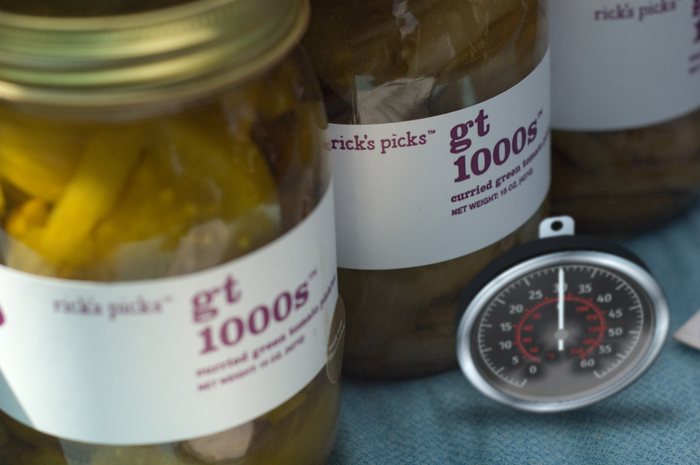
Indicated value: 30 °C
